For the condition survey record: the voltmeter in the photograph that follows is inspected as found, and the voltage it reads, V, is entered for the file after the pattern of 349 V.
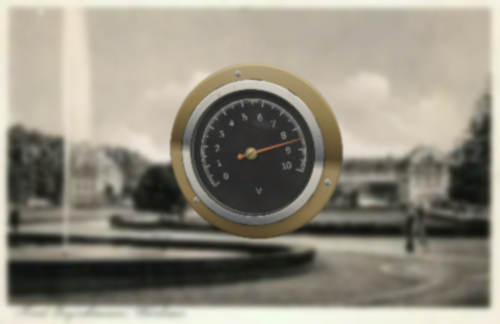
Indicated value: 8.5 V
